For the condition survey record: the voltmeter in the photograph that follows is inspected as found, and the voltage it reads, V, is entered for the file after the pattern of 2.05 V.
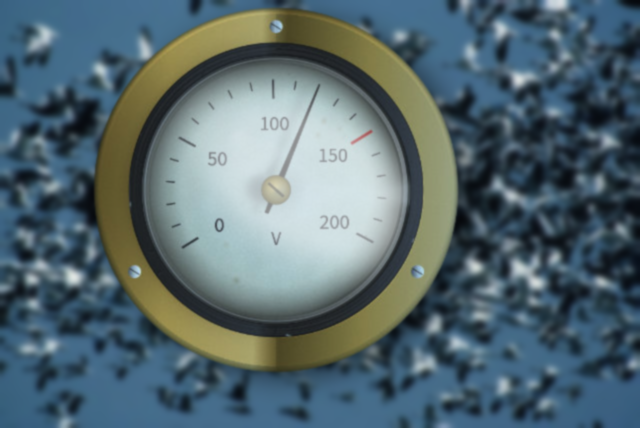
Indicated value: 120 V
